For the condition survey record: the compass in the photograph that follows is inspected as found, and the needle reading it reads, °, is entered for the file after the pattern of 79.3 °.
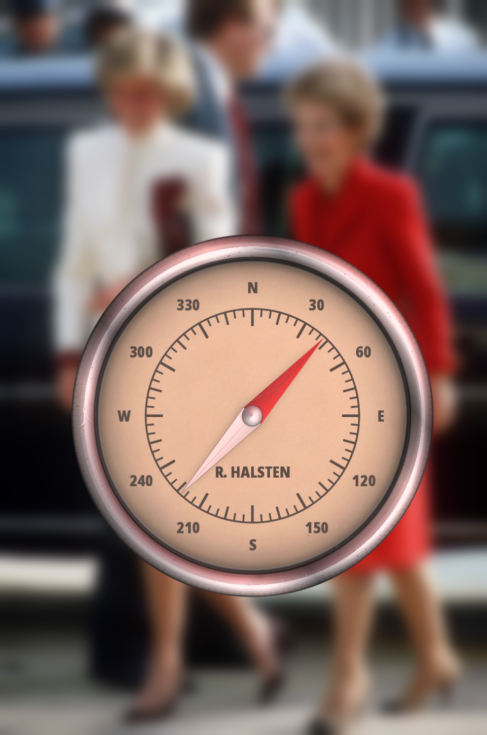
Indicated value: 42.5 °
